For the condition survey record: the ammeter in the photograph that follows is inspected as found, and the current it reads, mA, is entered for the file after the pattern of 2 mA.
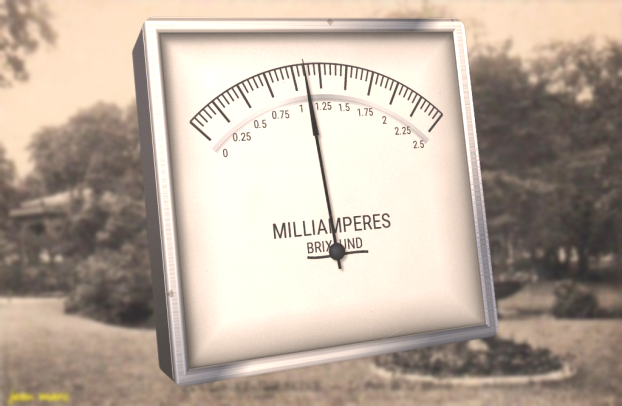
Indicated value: 1.1 mA
